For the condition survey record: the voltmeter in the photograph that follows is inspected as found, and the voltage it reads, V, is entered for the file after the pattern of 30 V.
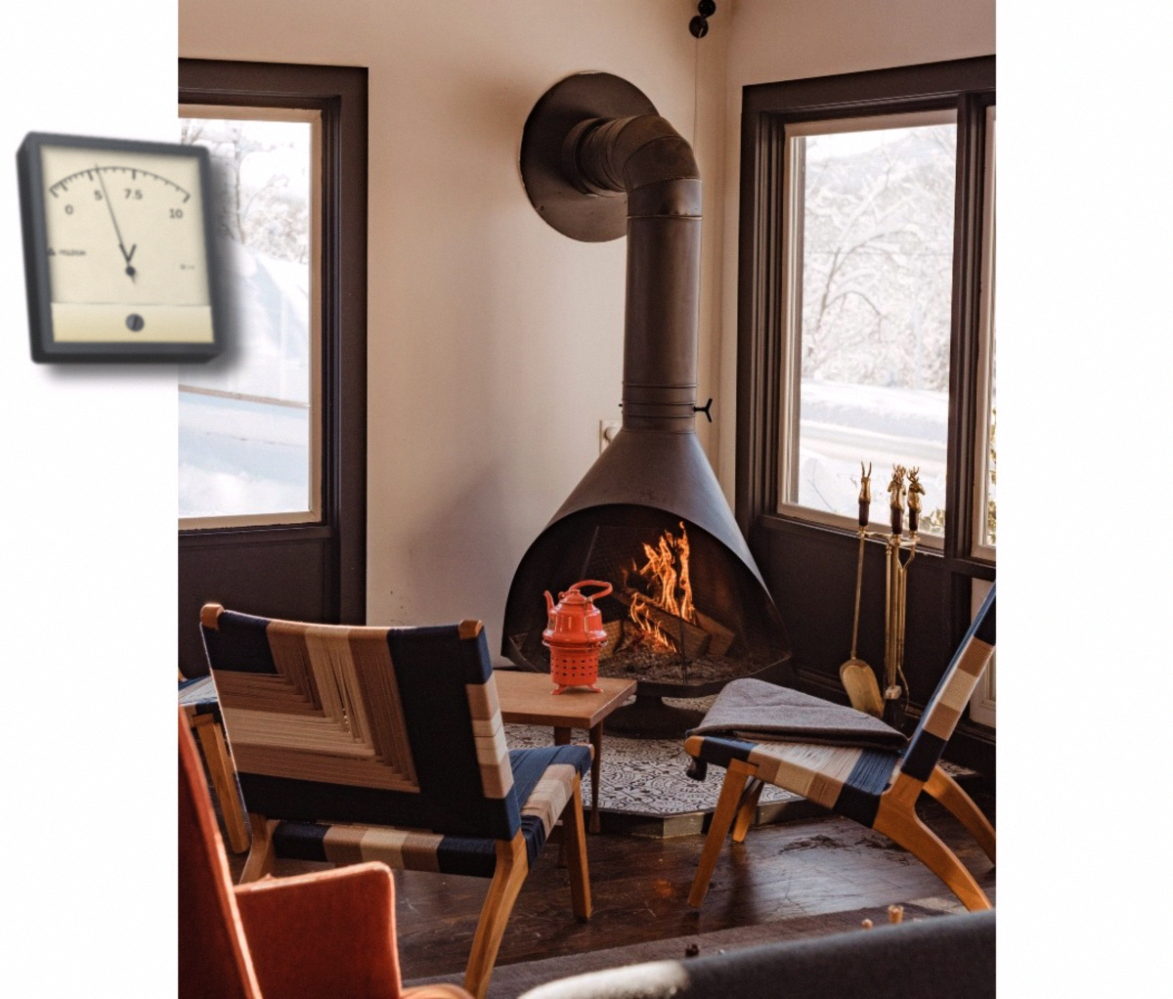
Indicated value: 5.5 V
